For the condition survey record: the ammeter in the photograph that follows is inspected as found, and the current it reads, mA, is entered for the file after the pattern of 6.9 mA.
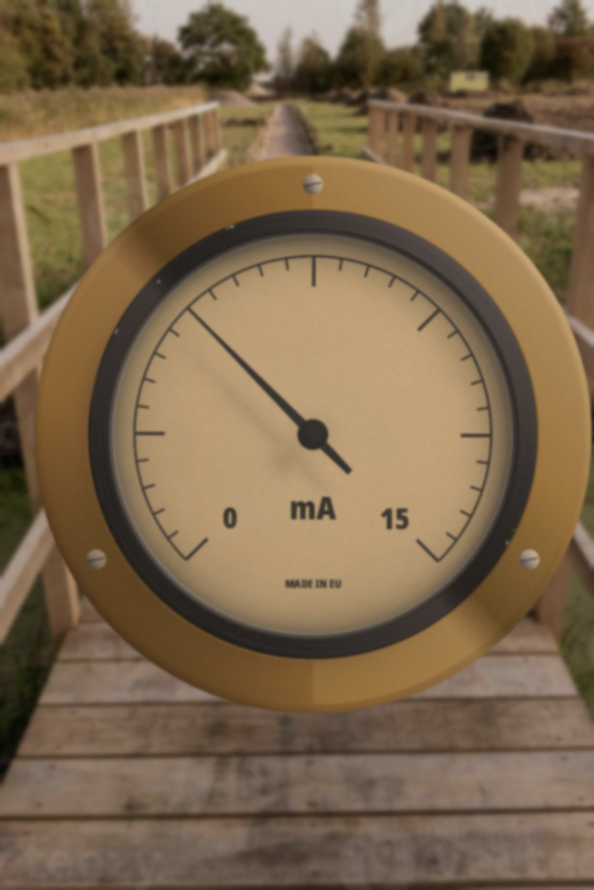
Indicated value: 5 mA
